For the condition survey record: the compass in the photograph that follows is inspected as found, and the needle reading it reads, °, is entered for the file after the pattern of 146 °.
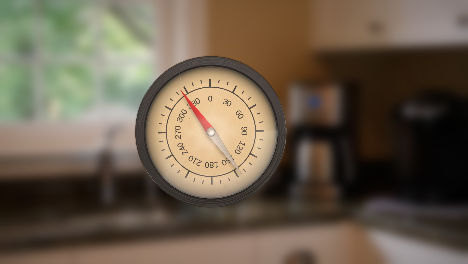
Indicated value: 325 °
